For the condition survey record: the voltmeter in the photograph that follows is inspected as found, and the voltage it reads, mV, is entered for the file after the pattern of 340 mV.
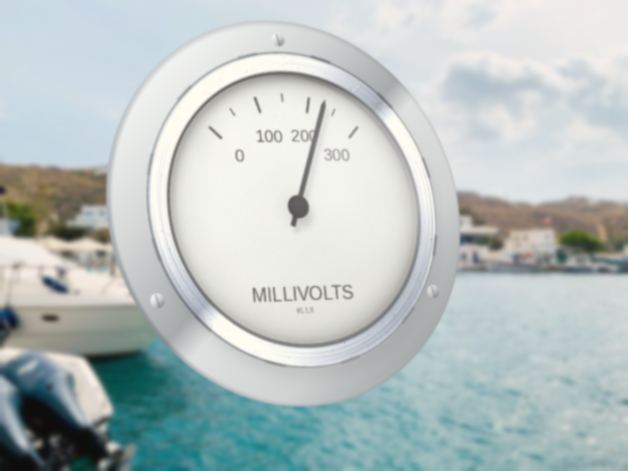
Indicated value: 225 mV
